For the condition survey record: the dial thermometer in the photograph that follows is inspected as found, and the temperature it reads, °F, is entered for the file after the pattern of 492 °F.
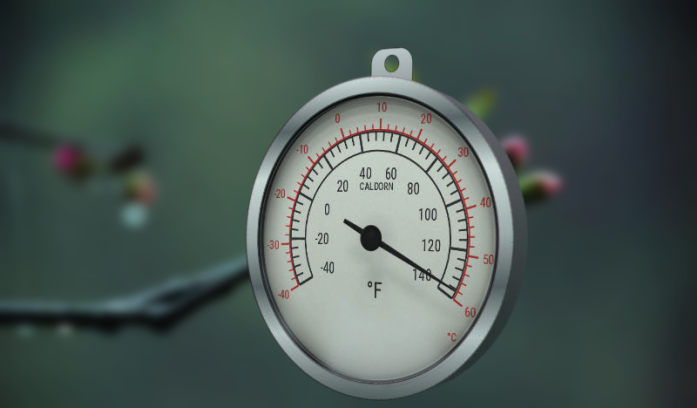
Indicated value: 136 °F
